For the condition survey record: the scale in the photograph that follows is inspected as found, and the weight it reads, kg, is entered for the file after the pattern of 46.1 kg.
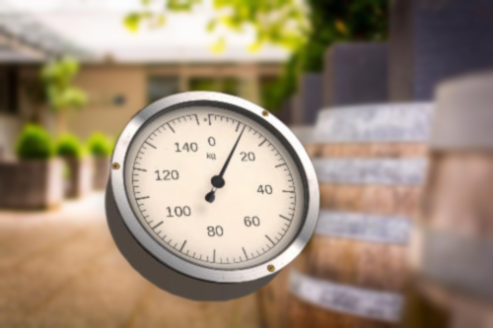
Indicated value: 12 kg
